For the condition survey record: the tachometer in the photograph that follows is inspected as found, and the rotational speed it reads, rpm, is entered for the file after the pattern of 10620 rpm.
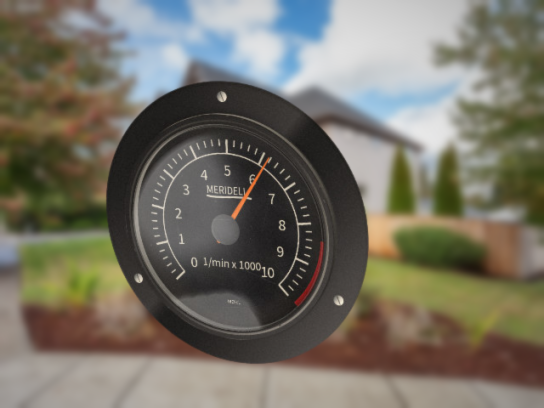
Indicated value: 6200 rpm
